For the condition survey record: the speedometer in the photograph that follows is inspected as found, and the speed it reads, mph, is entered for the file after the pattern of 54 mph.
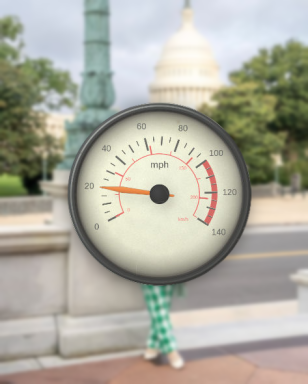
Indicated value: 20 mph
